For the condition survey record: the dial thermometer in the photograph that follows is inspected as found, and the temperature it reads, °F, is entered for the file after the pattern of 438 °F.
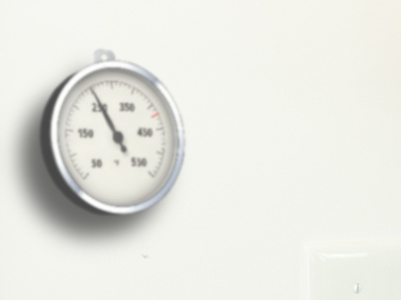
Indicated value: 250 °F
